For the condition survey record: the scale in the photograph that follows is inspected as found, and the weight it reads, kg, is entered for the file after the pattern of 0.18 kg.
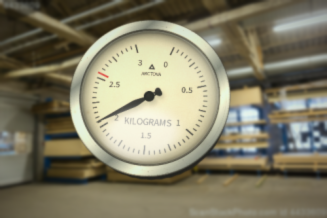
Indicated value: 2.05 kg
